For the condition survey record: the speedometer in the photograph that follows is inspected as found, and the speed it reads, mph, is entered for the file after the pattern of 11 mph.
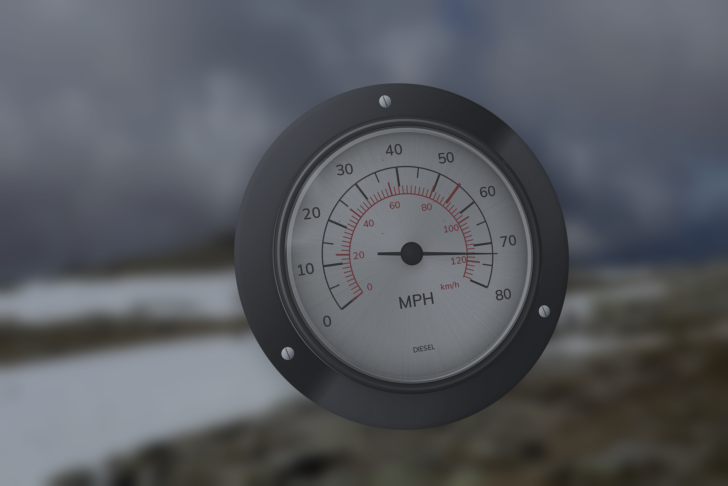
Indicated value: 72.5 mph
